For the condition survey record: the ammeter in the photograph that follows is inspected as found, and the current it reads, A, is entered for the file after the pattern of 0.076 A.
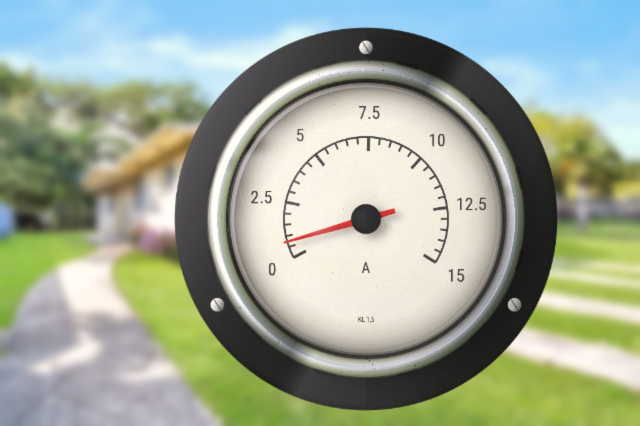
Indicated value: 0.75 A
